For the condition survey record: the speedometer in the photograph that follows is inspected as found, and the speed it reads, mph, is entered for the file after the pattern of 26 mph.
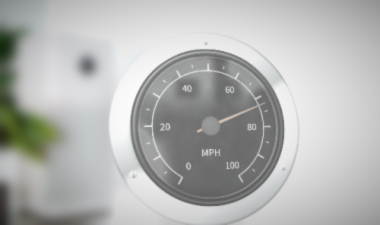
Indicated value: 72.5 mph
